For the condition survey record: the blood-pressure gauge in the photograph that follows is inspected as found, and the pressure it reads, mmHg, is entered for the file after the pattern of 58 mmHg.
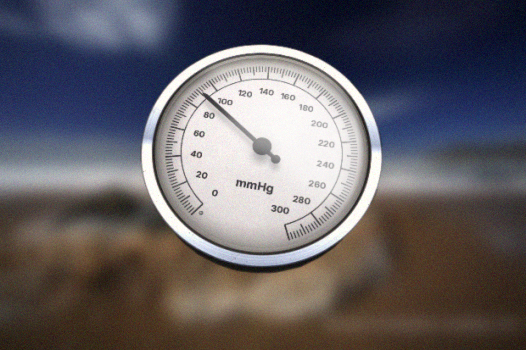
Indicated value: 90 mmHg
